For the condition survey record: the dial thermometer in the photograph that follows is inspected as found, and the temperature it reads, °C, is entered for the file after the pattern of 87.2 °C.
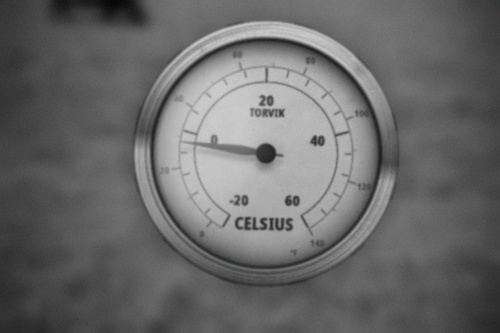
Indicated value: -2 °C
